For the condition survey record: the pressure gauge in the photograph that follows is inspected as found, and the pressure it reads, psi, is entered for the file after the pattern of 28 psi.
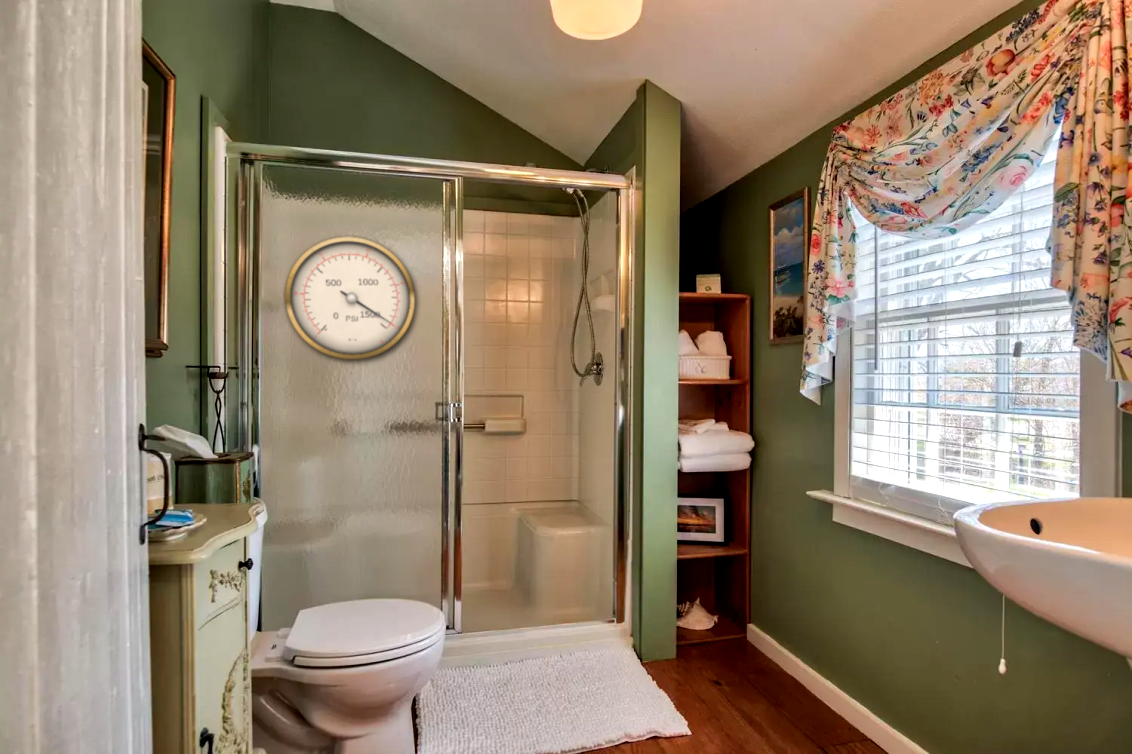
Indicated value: 1450 psi
